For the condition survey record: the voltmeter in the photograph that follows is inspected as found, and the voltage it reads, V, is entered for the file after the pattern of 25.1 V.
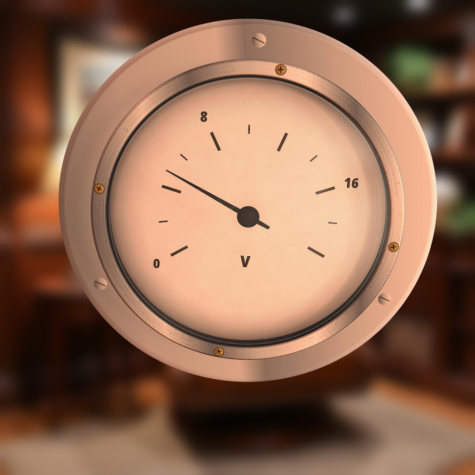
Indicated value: 5 V
